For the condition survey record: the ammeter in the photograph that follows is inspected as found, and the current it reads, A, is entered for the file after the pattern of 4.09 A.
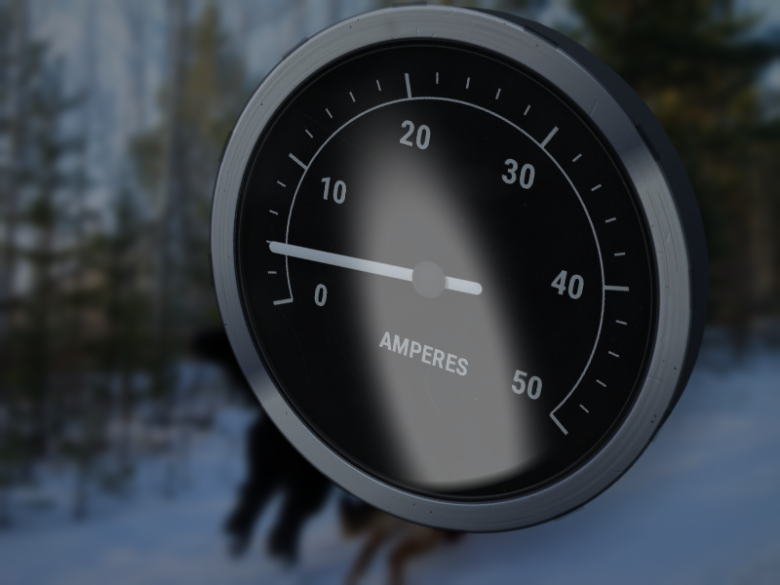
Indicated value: 4 A
